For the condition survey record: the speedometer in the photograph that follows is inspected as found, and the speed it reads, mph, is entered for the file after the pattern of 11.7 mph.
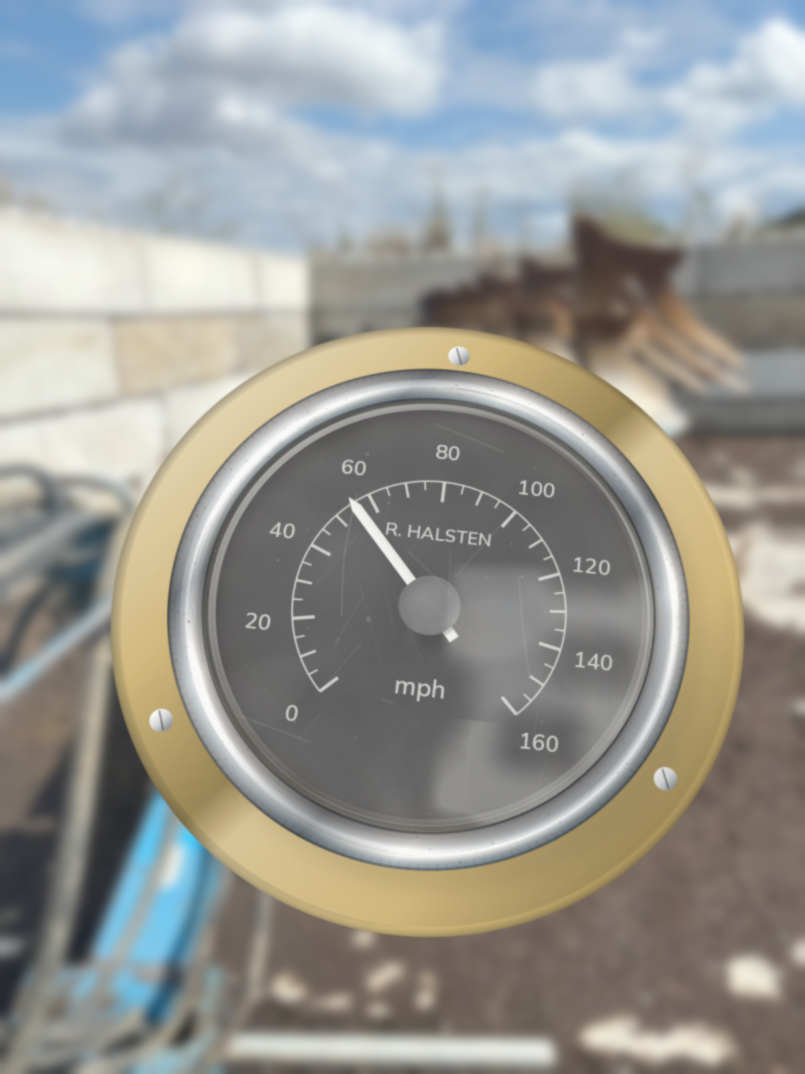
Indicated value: 55 mph
